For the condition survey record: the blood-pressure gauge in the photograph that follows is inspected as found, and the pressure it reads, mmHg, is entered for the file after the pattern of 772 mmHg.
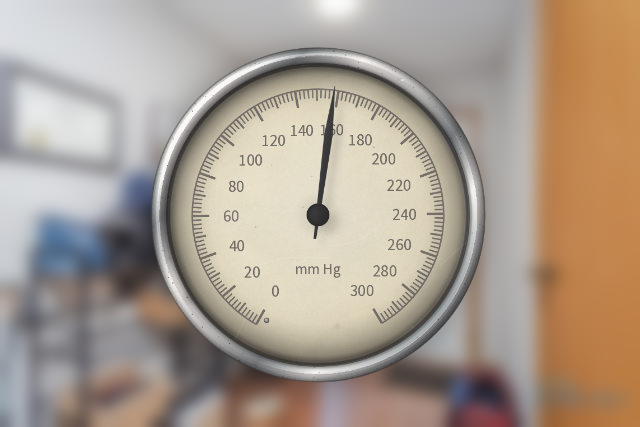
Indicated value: 158 mmHg
